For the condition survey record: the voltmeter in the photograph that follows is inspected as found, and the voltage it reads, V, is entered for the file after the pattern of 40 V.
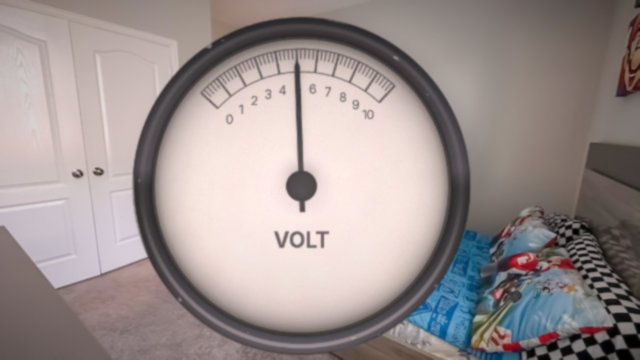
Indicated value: 5 V
